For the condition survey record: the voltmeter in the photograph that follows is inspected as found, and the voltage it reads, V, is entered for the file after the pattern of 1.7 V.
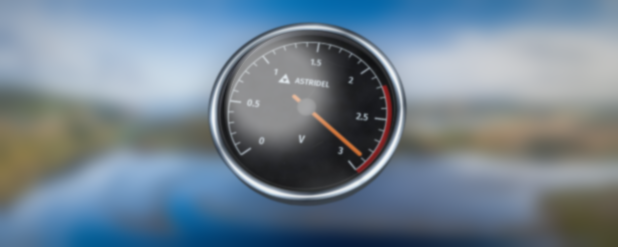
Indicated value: 2.9 V
